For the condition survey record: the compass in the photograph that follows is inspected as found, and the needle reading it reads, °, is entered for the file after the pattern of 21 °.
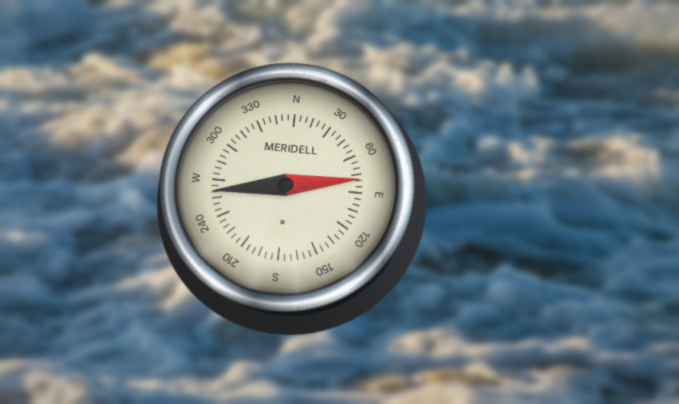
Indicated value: 80 °
